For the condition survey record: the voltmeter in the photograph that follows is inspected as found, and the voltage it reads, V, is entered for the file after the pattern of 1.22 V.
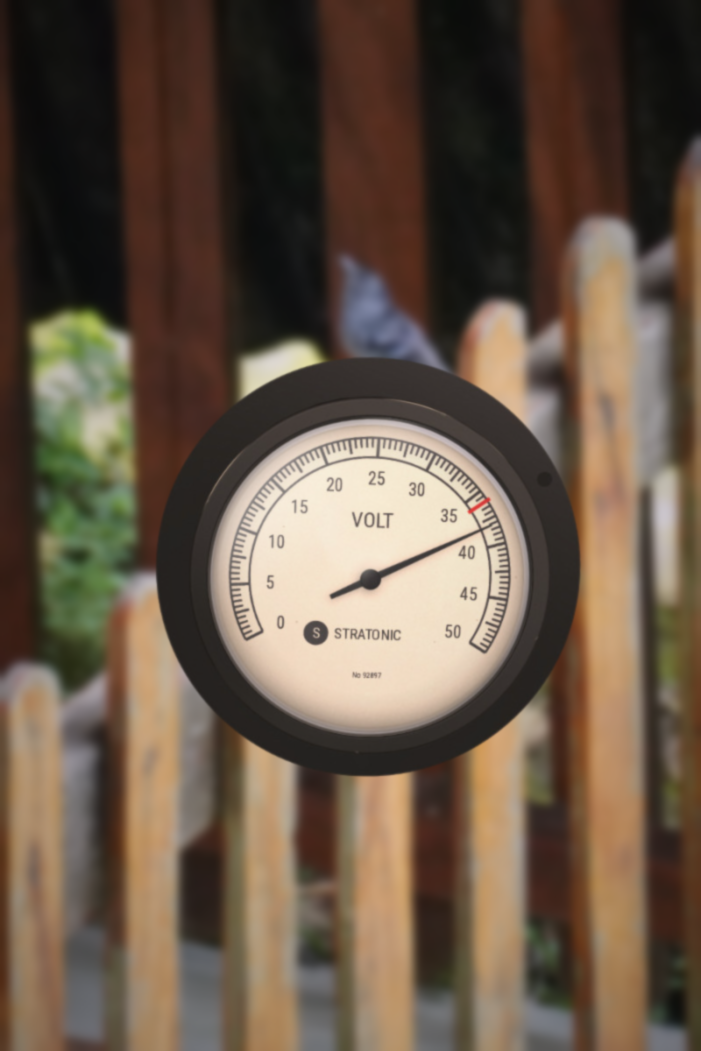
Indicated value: 38 V
